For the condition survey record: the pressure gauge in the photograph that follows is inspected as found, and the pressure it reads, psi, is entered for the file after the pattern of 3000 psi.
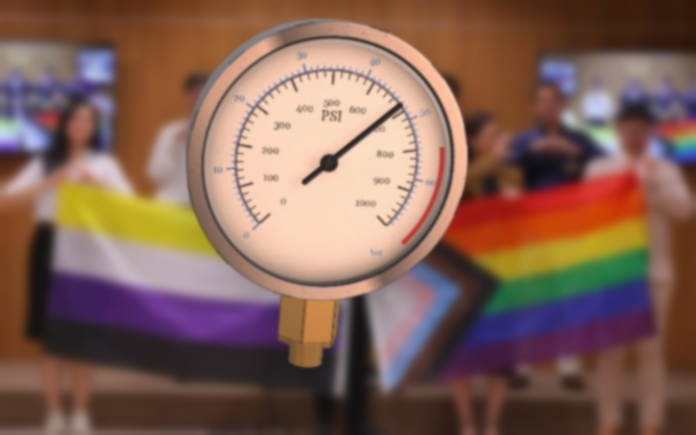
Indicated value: 680 psi
